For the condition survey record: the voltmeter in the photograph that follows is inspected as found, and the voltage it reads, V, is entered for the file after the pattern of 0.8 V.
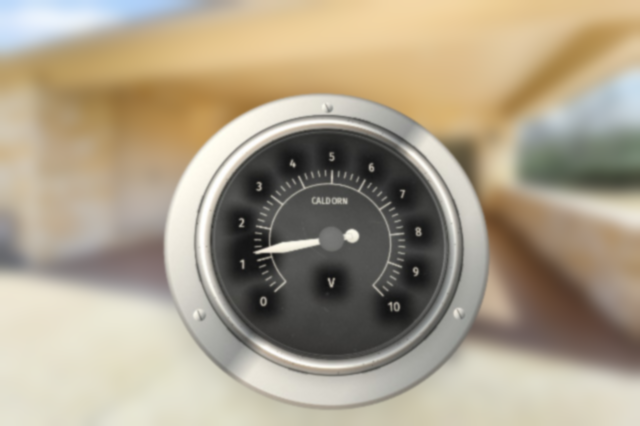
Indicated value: 1.2 V
